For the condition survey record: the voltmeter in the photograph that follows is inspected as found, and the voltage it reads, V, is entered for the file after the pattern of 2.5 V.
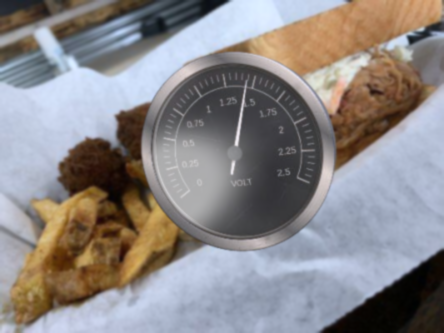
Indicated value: 1.45 V
